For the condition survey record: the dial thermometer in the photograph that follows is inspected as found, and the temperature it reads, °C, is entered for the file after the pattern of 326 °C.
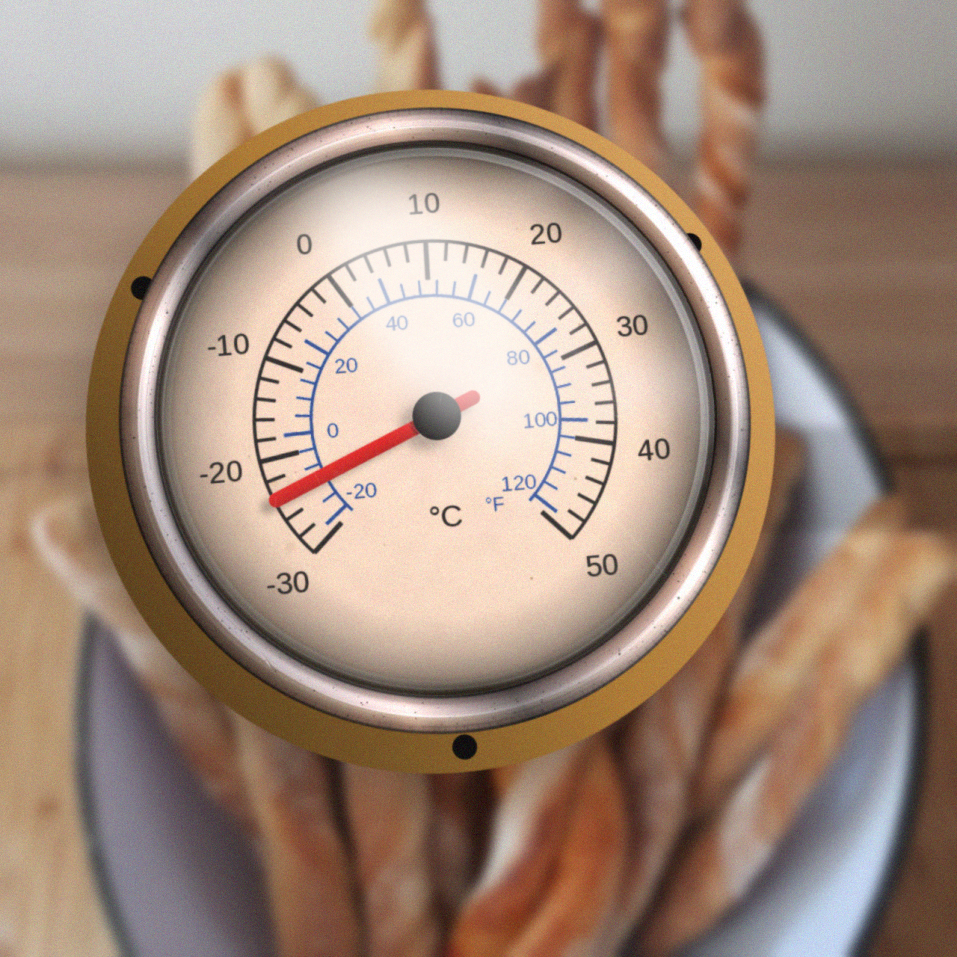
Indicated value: -24 °C
